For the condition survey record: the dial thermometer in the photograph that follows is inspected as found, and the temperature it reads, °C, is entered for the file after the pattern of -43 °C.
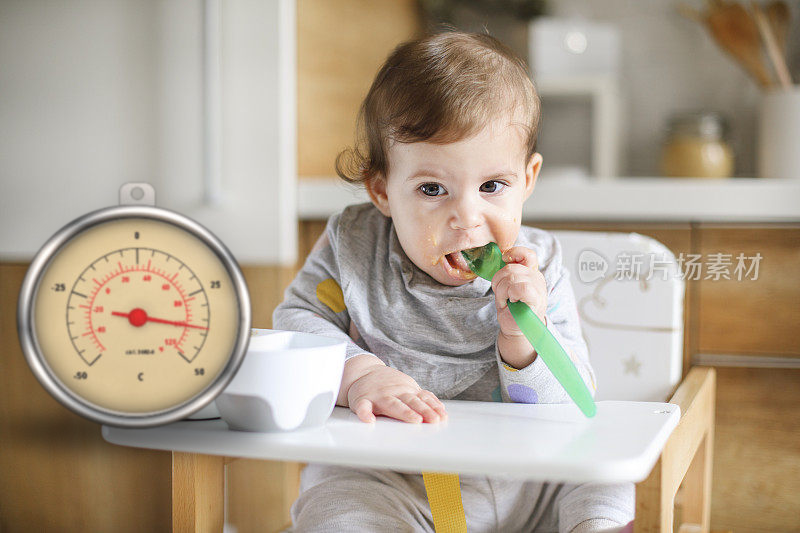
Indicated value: 37.5 °C
